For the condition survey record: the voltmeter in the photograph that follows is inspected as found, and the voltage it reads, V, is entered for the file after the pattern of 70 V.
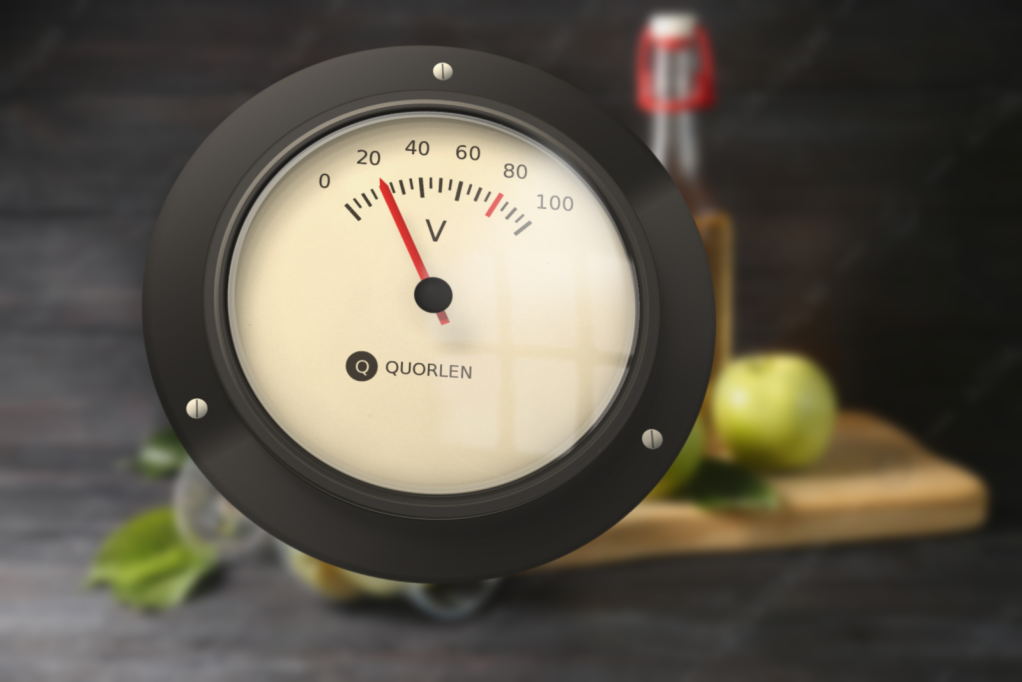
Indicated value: 20 V
